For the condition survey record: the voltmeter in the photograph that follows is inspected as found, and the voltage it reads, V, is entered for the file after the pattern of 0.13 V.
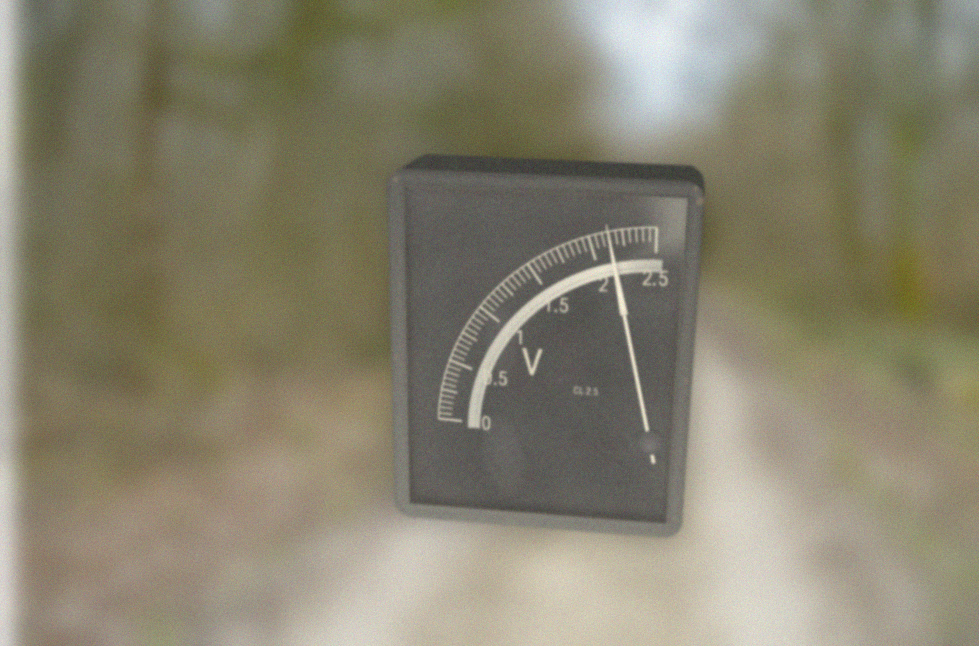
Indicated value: 2.15 V
